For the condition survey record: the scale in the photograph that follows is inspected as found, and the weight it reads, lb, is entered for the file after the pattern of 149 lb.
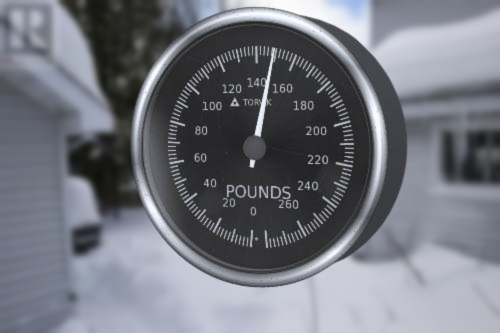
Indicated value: 150 lb
